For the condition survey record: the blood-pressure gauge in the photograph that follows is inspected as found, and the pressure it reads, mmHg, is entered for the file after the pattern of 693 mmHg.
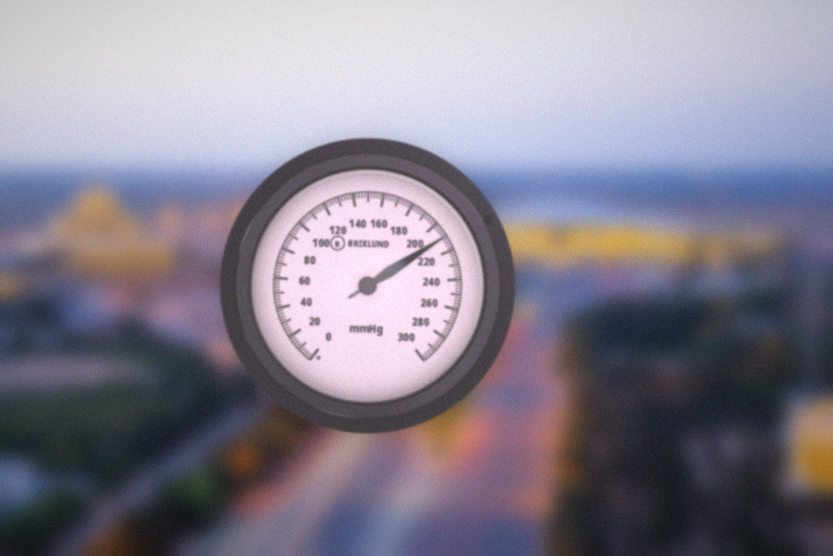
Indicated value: 210 mmHg
